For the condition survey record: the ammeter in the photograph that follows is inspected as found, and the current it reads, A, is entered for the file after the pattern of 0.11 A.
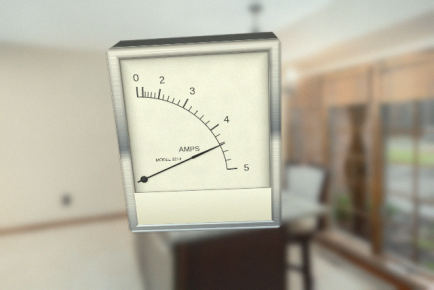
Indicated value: 4.4 A
